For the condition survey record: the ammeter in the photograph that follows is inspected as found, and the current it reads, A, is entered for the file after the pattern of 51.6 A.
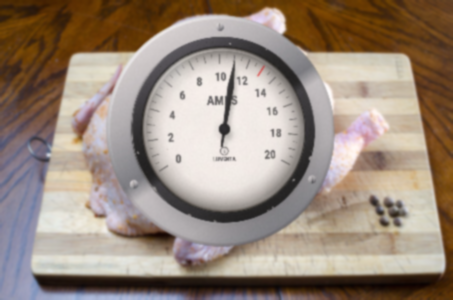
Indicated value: 11 A
